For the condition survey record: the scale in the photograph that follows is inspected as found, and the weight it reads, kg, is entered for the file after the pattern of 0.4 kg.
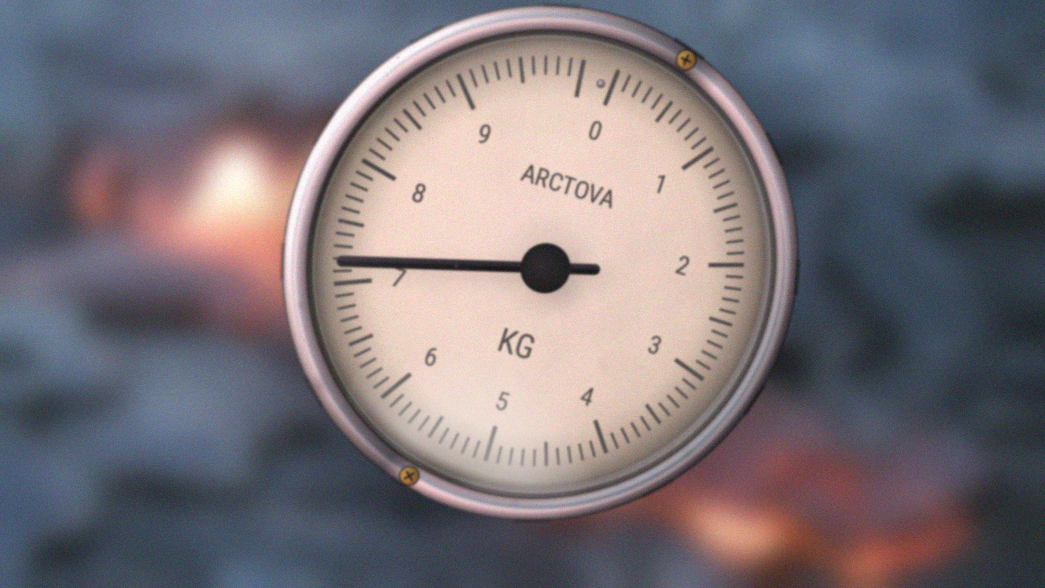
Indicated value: 7.2 kg
